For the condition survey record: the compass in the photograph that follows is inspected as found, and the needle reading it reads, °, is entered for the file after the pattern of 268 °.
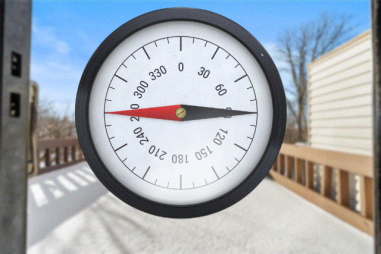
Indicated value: 270 °
